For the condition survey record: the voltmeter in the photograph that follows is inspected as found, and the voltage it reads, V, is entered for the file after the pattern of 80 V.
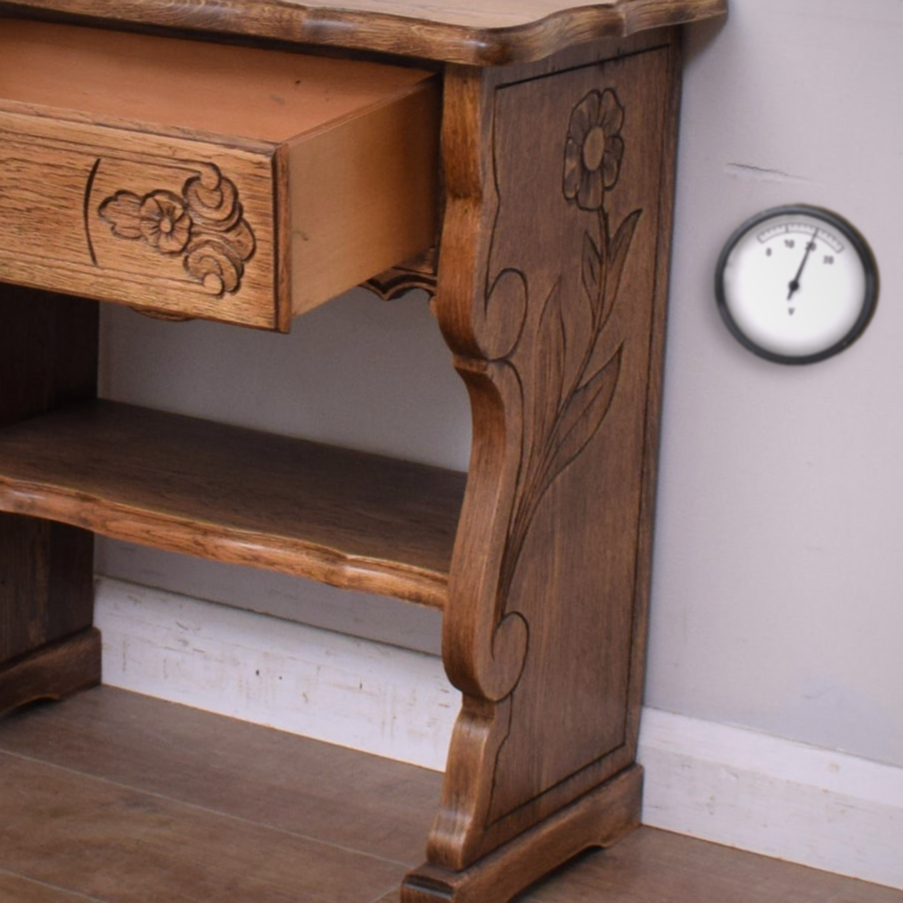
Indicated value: 20 V
